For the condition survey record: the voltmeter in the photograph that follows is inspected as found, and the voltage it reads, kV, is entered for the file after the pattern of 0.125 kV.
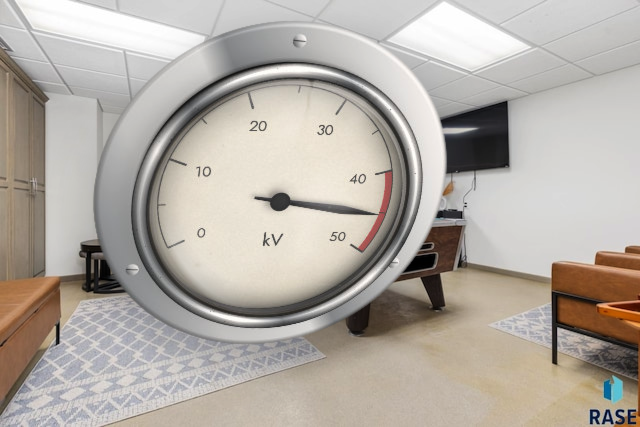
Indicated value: 45 kV
